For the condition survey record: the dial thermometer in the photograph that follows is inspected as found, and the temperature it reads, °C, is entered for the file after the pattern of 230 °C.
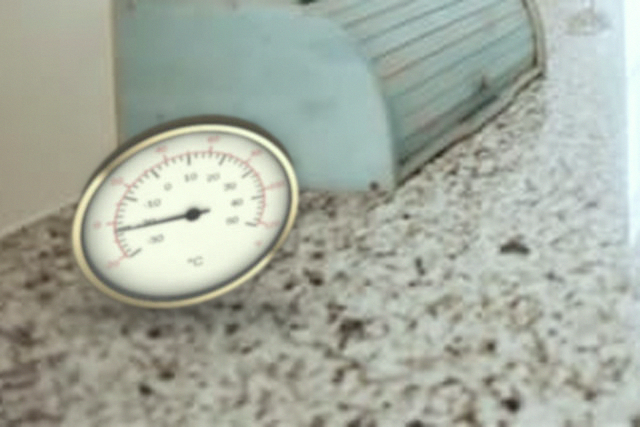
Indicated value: -20 °C
